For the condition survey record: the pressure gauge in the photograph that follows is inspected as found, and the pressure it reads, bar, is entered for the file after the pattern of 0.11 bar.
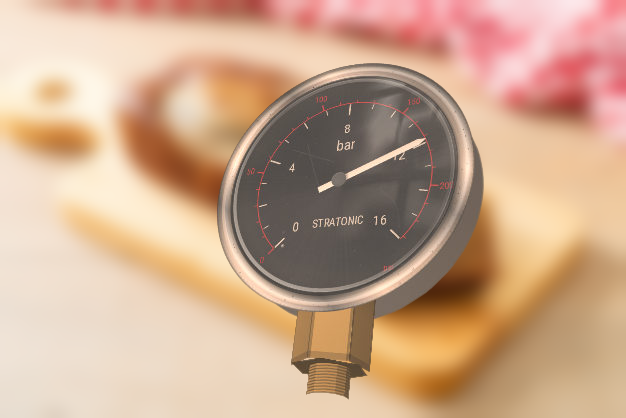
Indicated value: 12 bar
